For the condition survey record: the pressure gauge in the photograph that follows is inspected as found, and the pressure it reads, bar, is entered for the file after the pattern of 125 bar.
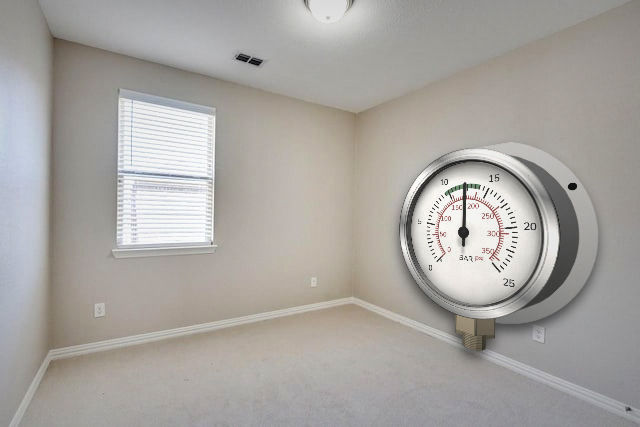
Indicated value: 12.5 bar
